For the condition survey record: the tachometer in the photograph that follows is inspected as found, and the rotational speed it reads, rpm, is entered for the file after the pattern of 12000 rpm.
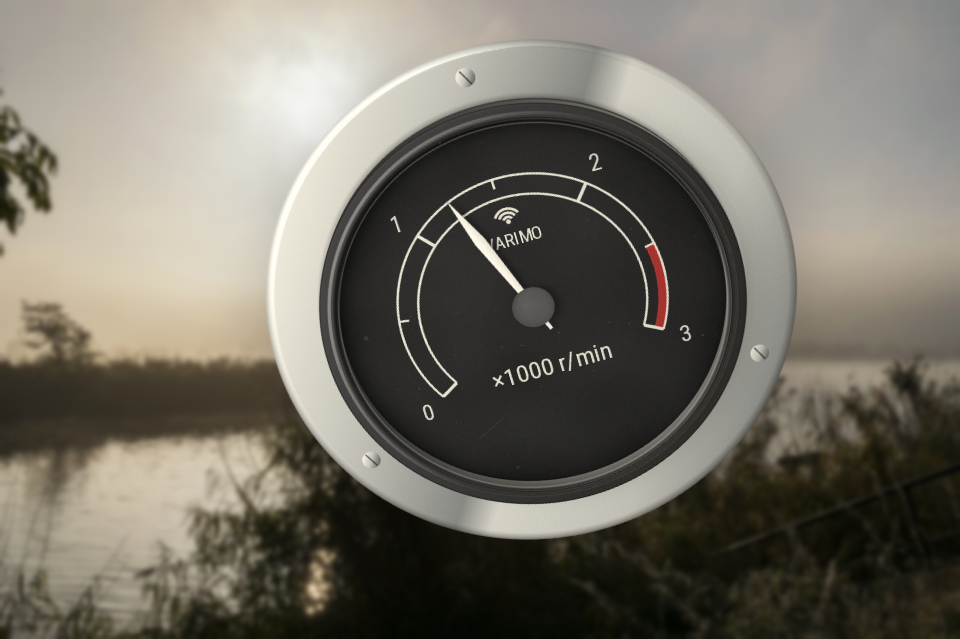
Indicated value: 1250 rpm
